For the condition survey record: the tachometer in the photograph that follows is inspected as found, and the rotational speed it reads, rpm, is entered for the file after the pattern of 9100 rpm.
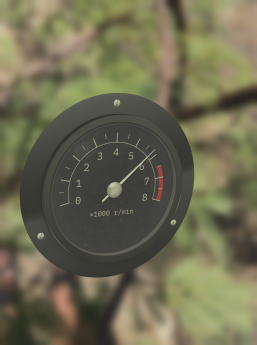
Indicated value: 5750 rpm
